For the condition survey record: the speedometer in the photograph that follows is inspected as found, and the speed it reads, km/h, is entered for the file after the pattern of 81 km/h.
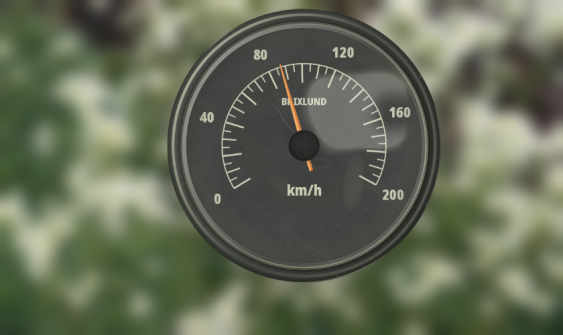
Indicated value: 87.5 km/h
